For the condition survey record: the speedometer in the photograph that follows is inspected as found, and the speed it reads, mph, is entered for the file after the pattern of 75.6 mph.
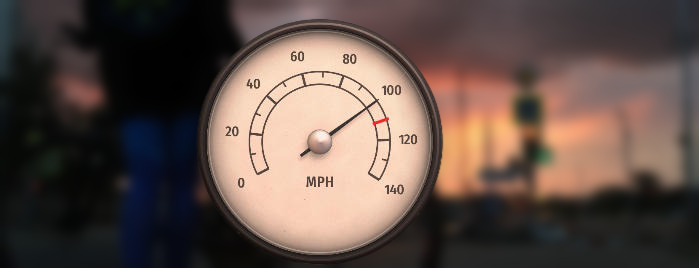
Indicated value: 100 mph
